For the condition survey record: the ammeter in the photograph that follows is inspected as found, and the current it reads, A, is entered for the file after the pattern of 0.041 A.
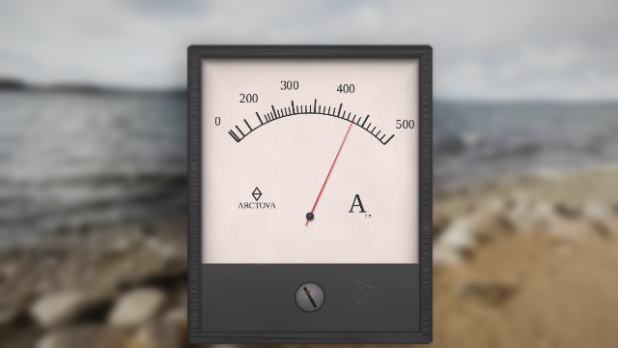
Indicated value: 430 A
